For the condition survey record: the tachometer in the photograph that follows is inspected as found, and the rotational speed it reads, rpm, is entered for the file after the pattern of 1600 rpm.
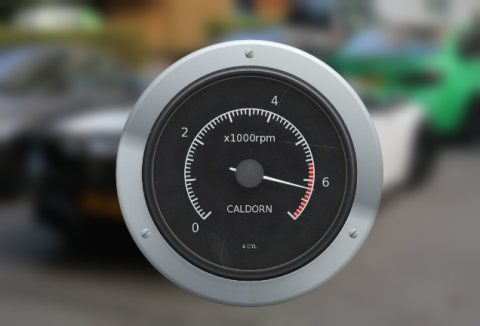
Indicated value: 6200 rpm
